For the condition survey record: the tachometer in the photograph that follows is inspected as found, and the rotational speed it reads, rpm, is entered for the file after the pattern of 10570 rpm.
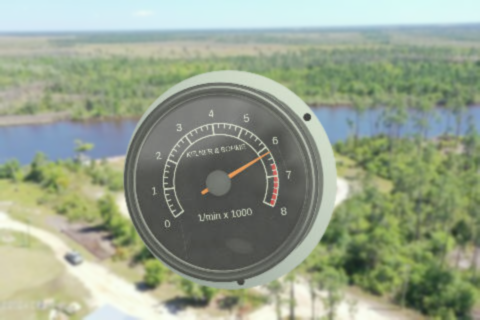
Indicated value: 6200 rpm
